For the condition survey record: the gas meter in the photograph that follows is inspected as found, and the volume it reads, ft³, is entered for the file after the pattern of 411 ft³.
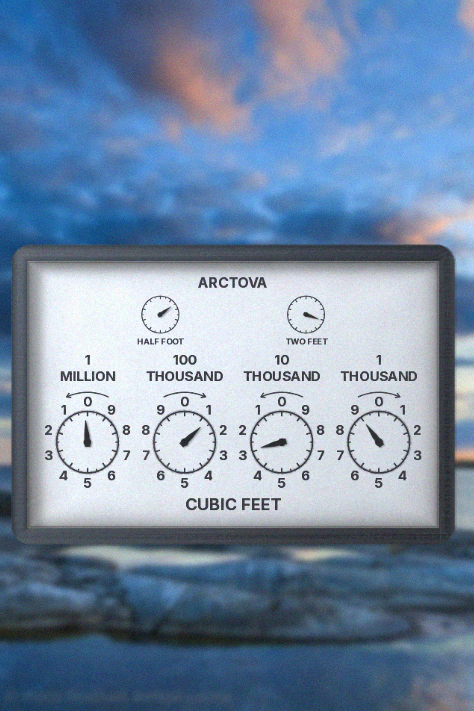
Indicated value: 12900 ft³
